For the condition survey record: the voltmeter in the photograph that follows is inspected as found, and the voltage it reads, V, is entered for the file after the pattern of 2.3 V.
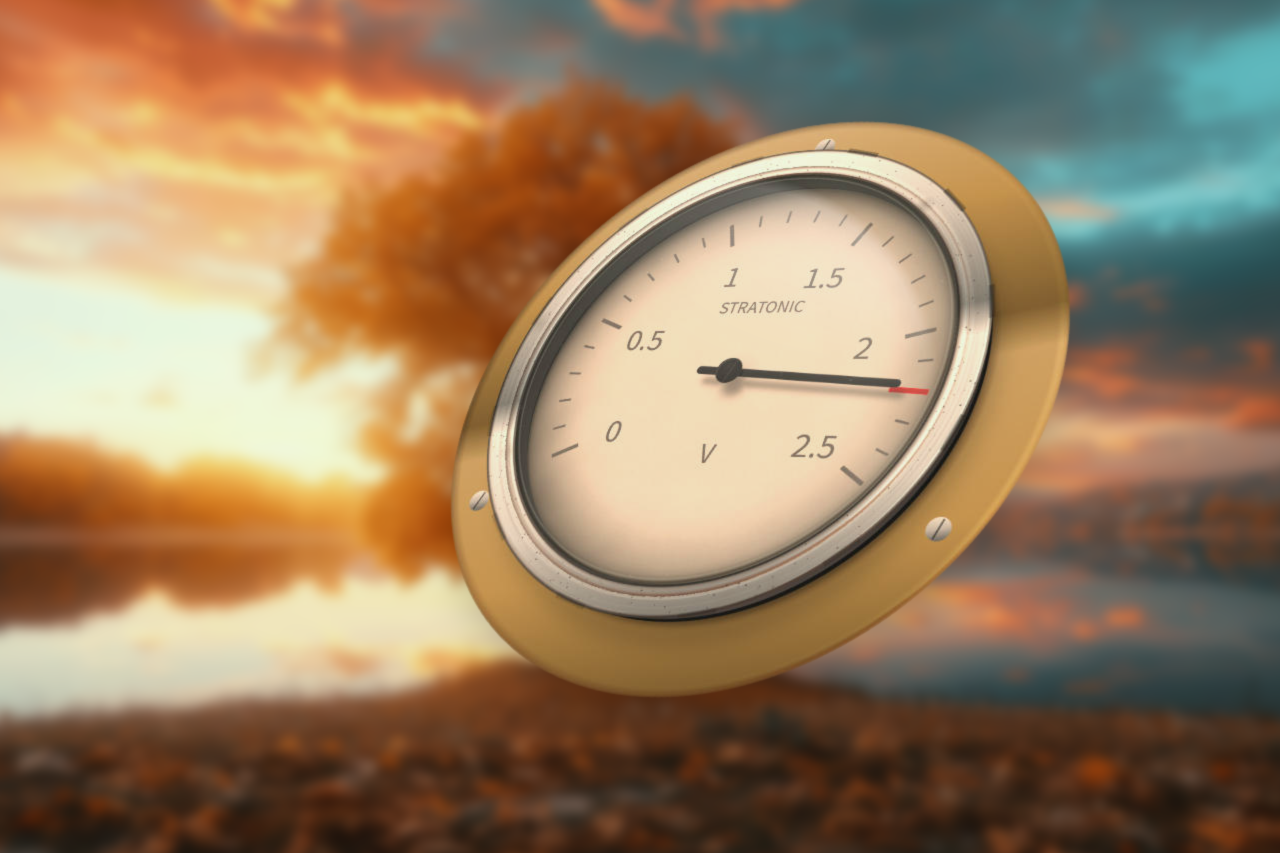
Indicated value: 2.2 V
